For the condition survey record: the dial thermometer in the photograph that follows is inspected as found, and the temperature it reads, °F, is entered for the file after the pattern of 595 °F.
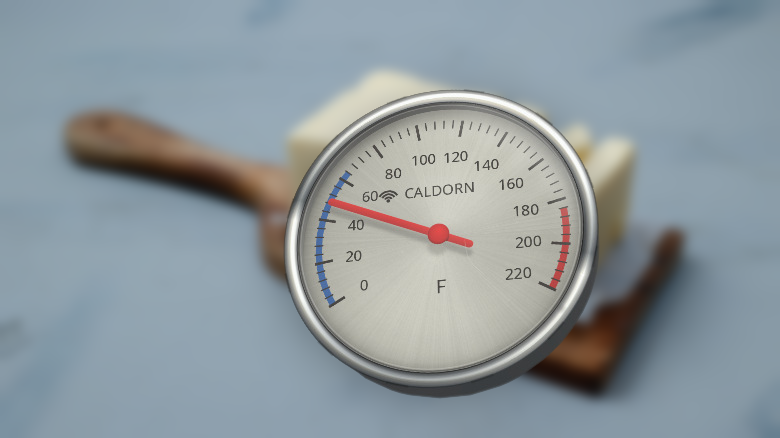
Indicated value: 48 °F
